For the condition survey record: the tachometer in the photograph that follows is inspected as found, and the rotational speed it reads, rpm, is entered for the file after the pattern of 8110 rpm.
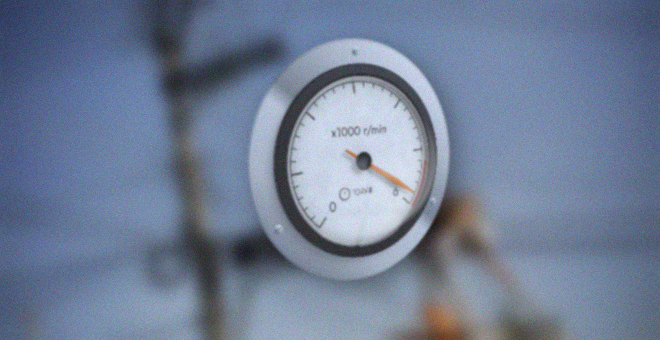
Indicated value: 5800 rpm
